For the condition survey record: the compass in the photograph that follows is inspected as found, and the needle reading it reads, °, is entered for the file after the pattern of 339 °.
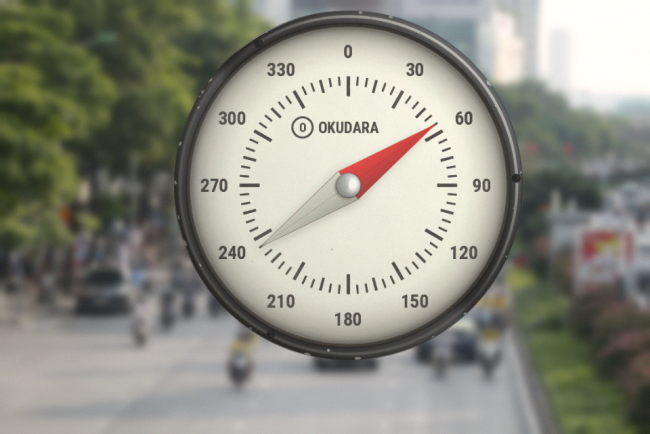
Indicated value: 55 °
